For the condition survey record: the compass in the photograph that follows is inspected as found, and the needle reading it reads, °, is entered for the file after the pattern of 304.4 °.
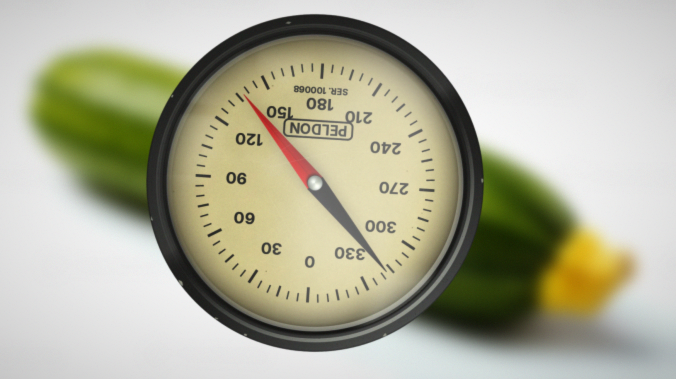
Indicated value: 137.5 °
